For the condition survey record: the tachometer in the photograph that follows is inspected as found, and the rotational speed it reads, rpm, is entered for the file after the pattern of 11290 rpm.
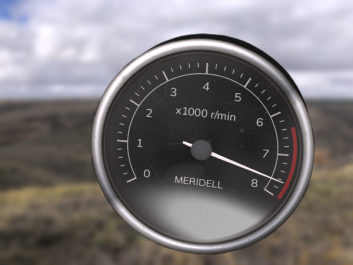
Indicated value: 7600 rpm
